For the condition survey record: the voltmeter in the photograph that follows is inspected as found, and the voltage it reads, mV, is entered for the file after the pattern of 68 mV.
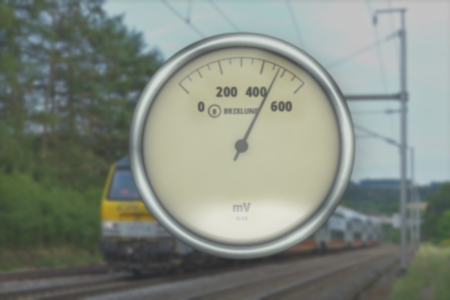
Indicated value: 475 mV
